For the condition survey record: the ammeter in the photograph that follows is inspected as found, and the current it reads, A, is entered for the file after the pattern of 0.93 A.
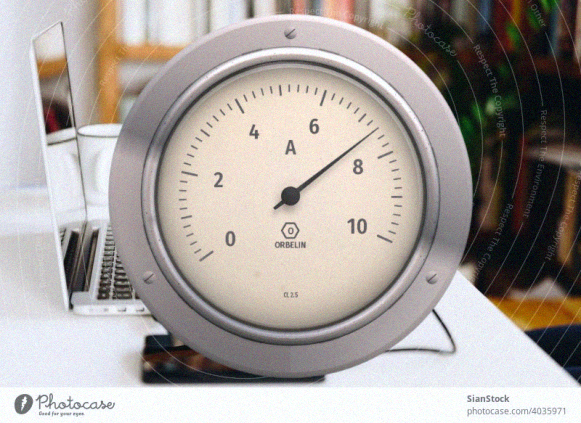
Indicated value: 7.4 A
